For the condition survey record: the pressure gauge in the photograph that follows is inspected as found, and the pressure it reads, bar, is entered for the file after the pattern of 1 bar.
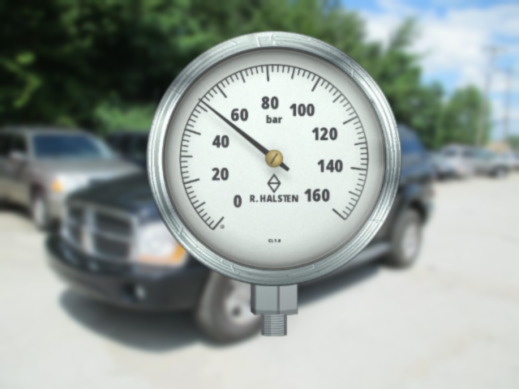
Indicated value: 52 bar
